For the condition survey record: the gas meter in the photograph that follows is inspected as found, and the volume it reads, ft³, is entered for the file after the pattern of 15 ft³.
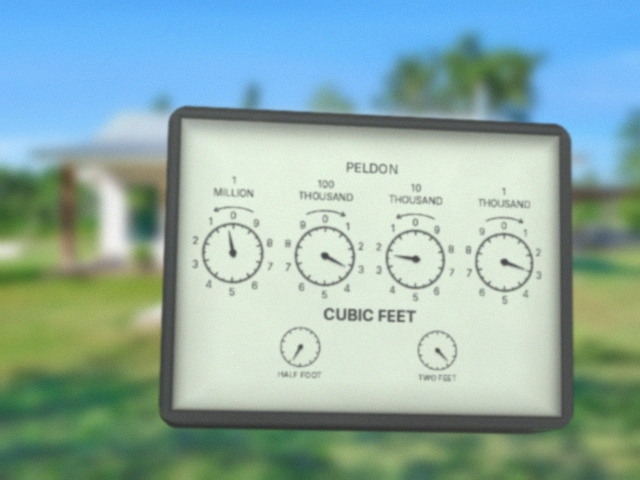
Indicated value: 32300 ft³
